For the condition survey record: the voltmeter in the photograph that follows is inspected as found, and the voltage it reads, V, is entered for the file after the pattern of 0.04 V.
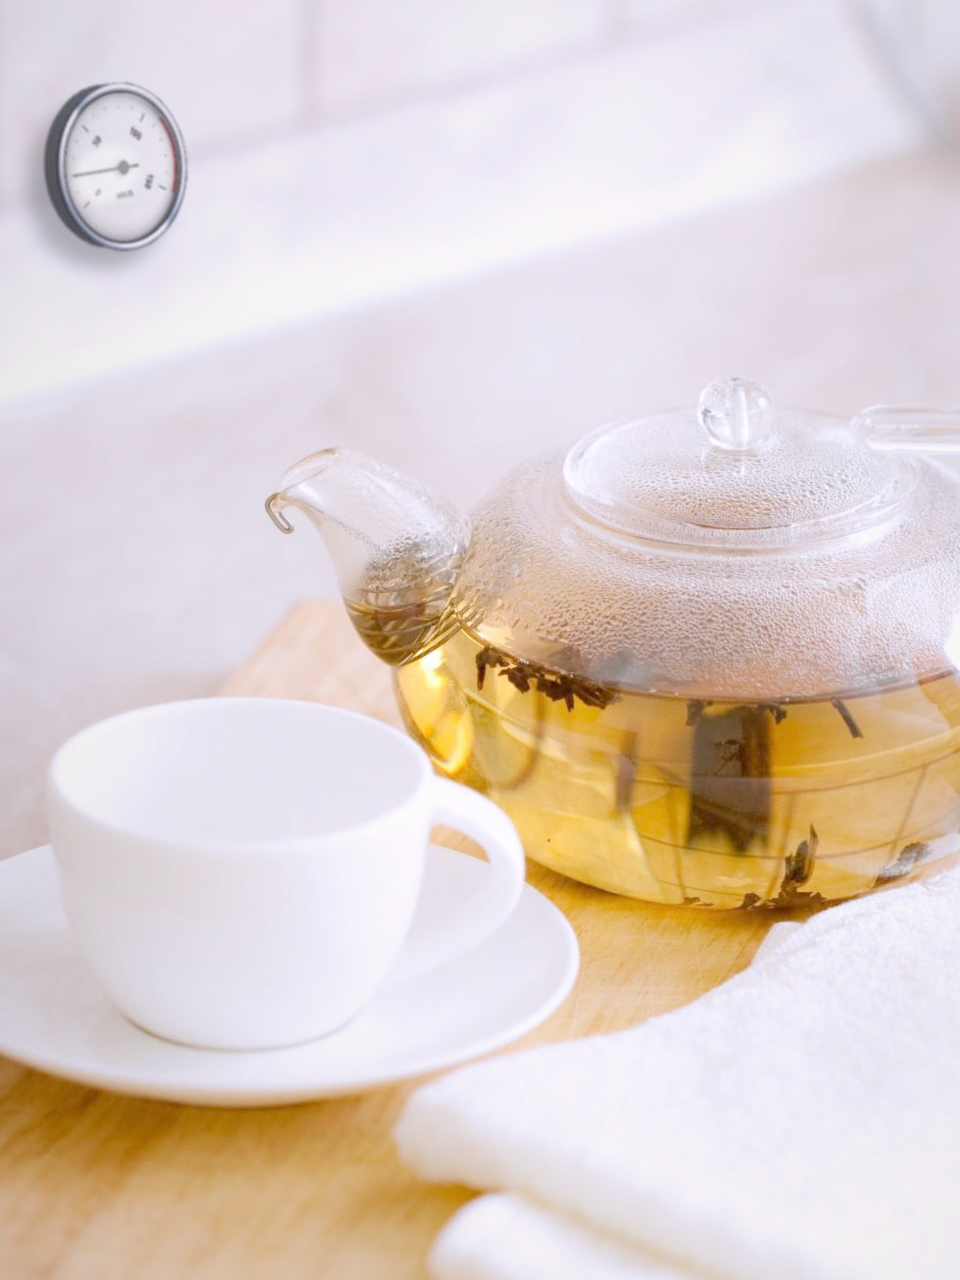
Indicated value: 20 V
